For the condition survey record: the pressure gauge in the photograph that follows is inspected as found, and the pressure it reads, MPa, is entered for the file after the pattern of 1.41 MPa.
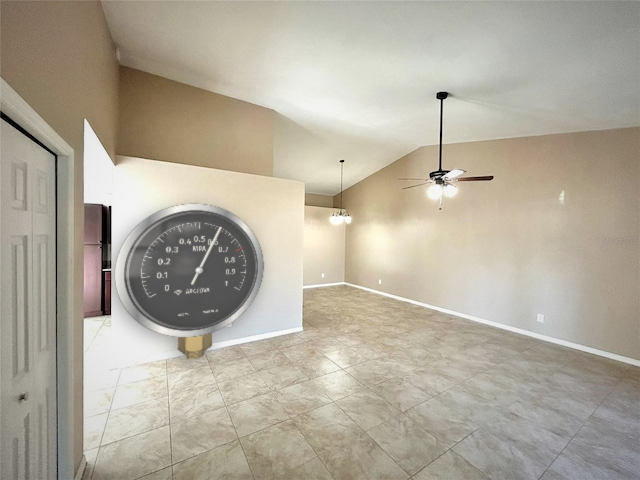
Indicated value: 0.6 MPa
